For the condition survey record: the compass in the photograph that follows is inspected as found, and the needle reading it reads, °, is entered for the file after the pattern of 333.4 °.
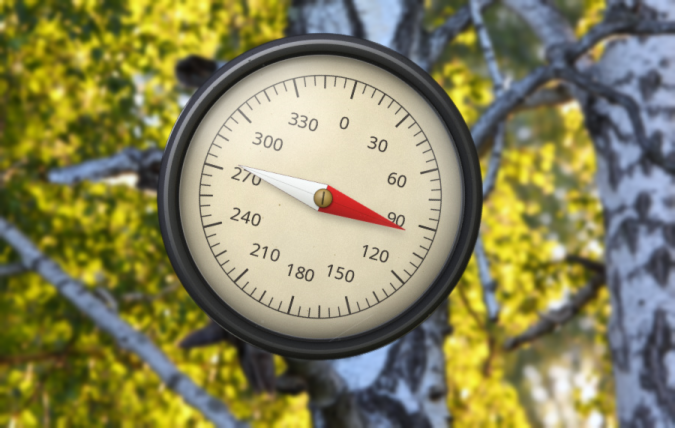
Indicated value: 95 °
